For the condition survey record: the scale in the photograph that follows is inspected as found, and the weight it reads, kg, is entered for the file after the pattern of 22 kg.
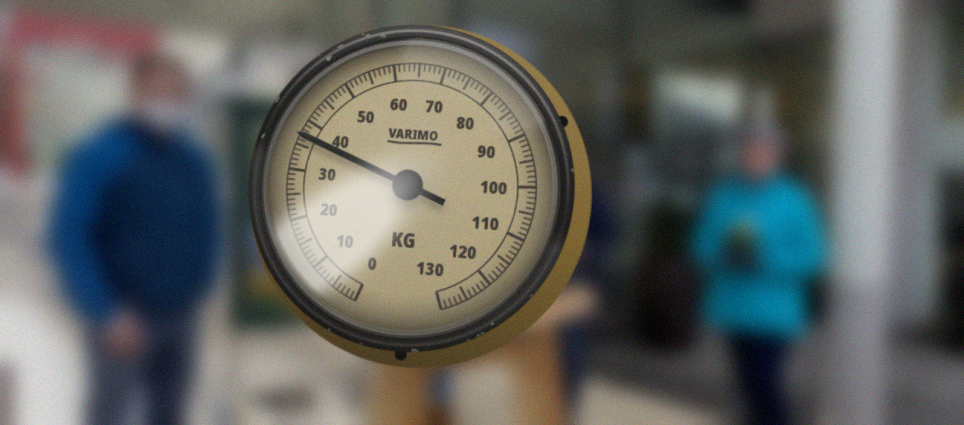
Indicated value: 37 kg
